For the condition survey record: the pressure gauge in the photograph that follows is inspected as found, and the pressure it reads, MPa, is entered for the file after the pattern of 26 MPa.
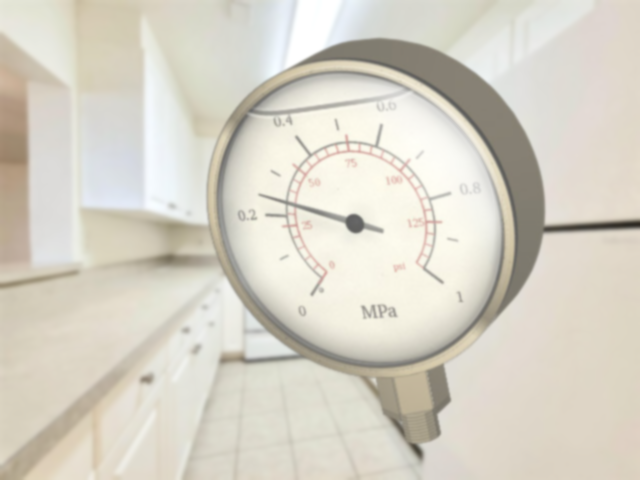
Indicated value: 0.25 MPa
